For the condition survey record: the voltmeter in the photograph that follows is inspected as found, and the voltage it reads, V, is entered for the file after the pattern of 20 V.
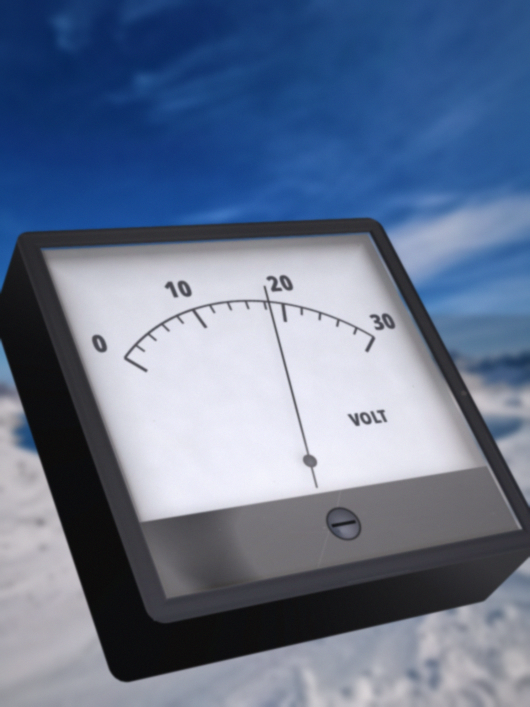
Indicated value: 18 V
